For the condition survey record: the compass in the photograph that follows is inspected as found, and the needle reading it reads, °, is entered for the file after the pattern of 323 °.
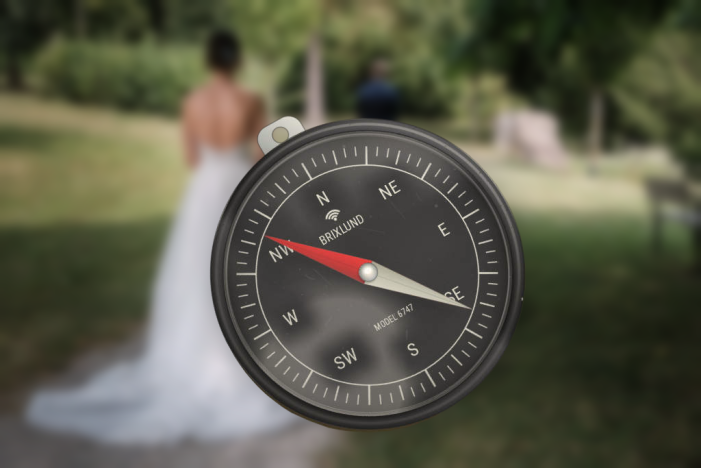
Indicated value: 320 °
